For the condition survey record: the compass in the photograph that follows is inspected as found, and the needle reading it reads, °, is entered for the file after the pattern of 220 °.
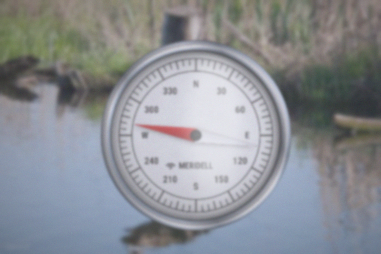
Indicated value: 280 °
